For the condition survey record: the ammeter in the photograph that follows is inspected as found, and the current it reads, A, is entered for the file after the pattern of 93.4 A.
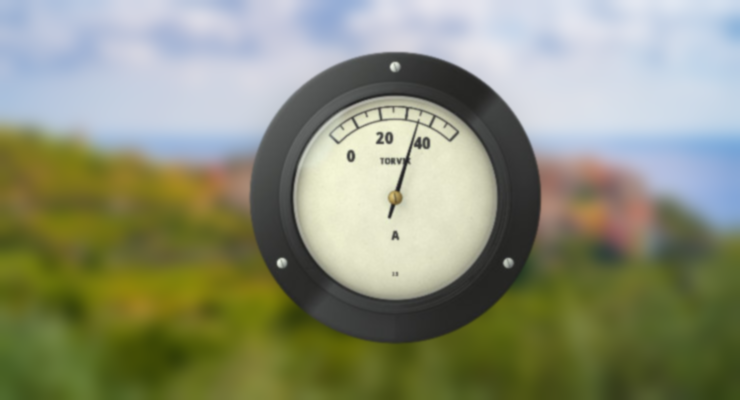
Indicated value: 35 A
